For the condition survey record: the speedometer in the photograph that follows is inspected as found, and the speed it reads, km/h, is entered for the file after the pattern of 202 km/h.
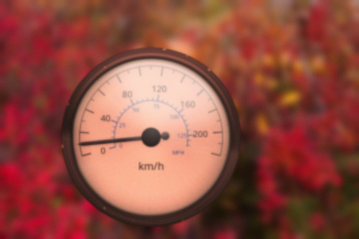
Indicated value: 10 km/h
